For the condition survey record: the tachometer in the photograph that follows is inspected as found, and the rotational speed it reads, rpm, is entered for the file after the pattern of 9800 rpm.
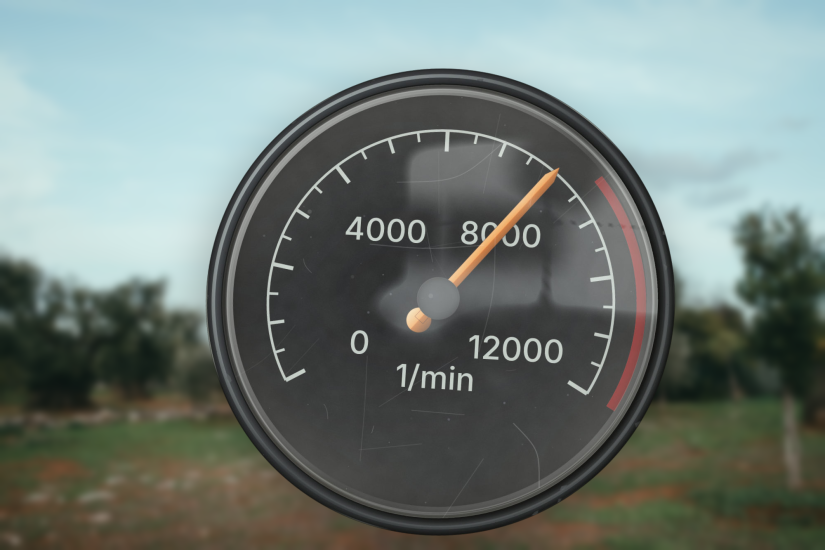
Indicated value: 8000 rpm
